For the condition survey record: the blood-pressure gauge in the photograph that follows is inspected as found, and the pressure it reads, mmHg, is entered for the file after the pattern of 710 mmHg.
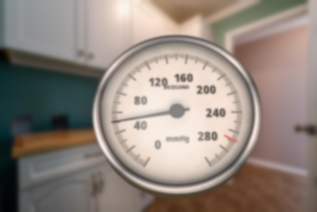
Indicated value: 50 mmHg
